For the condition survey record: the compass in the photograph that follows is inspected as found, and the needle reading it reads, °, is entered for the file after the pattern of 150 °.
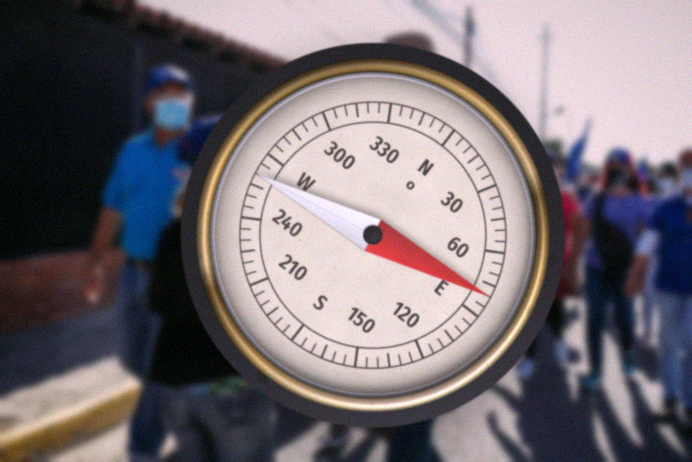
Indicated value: 80 °
